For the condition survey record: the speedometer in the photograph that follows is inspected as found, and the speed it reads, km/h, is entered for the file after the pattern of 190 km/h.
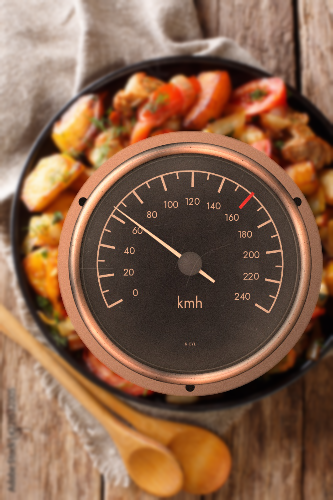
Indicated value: 65 km/h
